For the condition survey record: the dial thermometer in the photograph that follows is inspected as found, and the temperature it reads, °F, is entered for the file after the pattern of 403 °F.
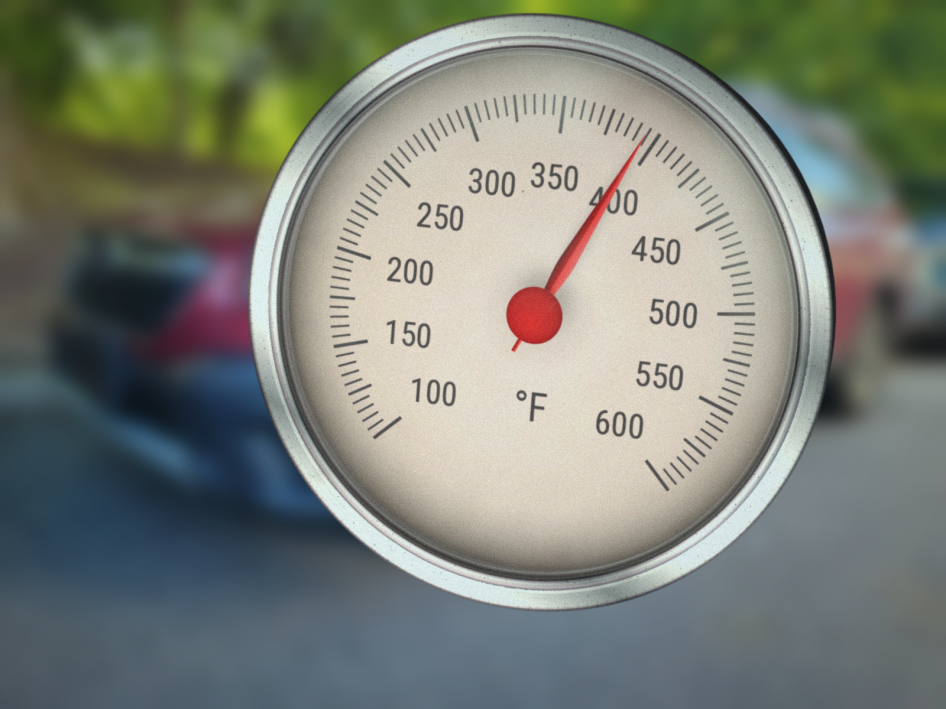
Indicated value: 395 °F
